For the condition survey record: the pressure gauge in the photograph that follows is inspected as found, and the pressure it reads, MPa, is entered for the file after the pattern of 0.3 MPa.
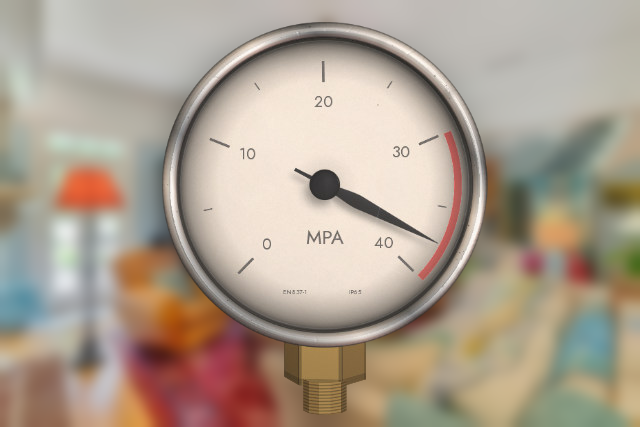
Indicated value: 37.5 MPa
